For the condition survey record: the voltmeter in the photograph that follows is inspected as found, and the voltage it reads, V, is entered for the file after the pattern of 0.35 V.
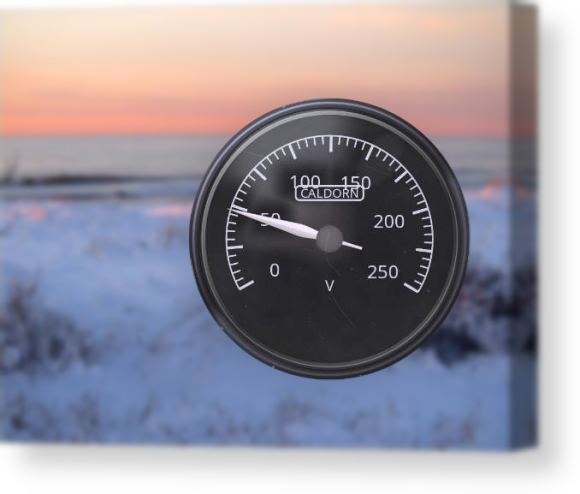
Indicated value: 47.5 V
